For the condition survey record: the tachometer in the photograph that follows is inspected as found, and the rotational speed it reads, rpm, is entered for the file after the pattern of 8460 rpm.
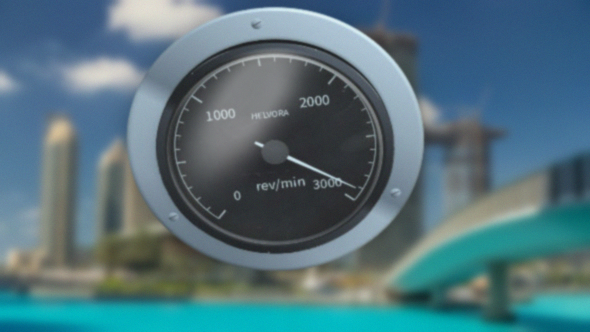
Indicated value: 2900 rpm
